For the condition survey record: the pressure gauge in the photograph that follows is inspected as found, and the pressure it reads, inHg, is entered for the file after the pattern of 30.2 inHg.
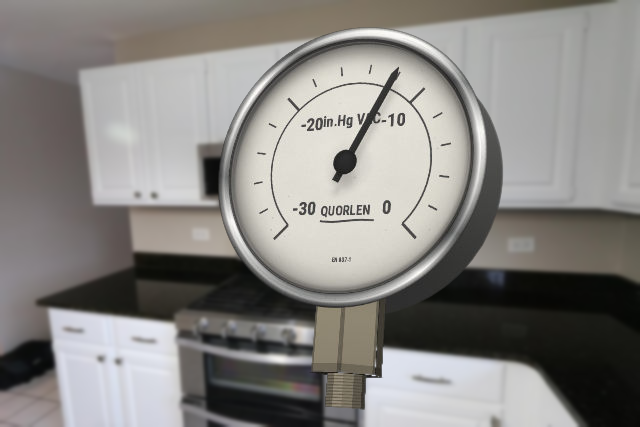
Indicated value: -12 inHg
